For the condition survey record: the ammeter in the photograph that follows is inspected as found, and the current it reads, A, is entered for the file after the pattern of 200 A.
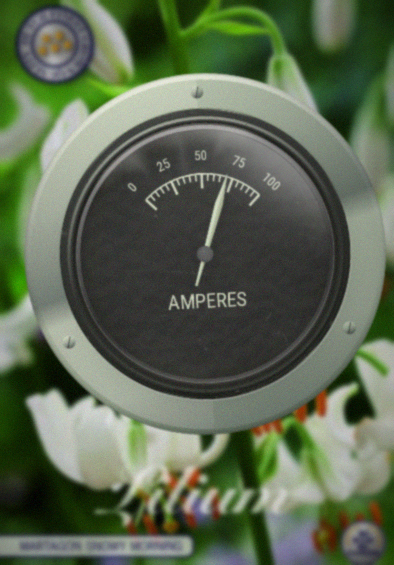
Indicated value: 70 A
